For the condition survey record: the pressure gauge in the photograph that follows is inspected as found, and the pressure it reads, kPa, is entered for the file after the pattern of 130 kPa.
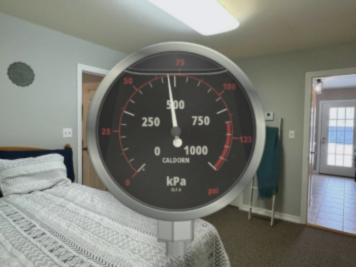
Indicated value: 475 kPa
